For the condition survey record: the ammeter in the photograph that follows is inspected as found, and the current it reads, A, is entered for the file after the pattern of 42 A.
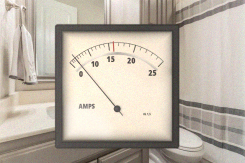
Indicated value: 5 A
